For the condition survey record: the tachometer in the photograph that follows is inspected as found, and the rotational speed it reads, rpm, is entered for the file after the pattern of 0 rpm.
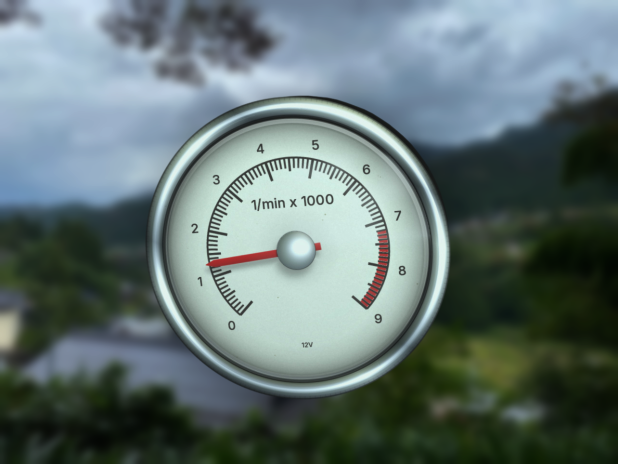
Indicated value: 1300 rpm
